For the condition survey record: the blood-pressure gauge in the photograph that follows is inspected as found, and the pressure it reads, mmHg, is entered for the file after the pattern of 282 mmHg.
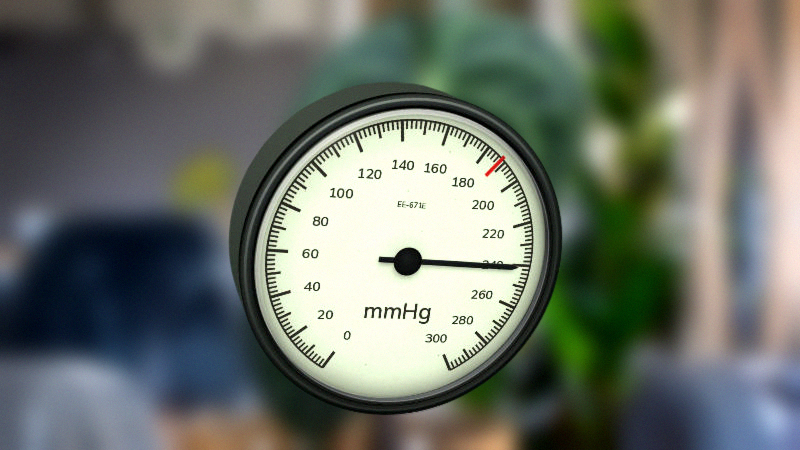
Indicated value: 240 mmHg
